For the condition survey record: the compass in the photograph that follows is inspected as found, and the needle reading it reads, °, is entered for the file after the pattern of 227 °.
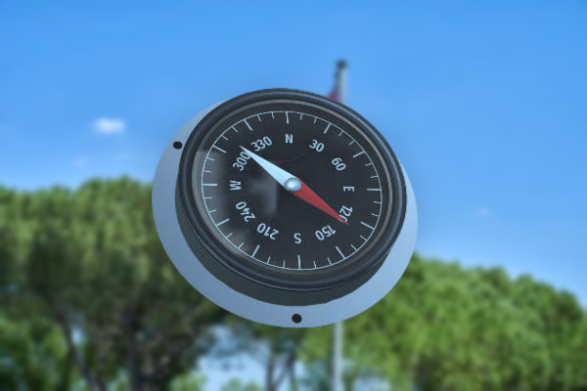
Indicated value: 130 °
